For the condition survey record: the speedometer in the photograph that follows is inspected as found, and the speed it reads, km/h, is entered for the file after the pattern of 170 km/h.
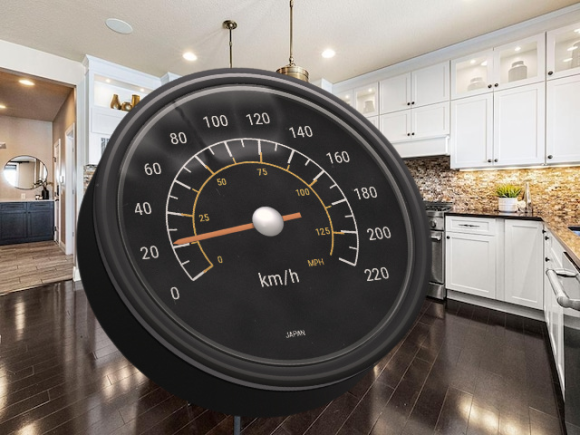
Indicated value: 20 km/h
